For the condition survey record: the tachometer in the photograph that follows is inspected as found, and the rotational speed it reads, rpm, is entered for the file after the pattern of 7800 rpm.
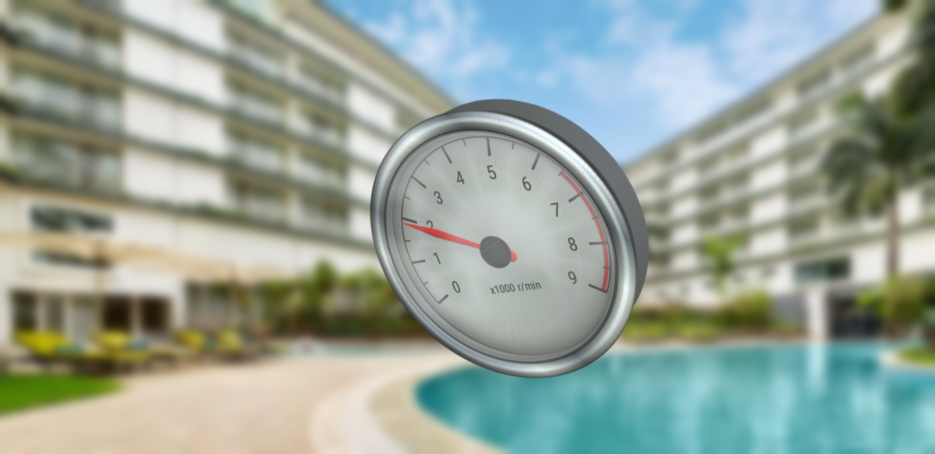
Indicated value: 2000 rpm
